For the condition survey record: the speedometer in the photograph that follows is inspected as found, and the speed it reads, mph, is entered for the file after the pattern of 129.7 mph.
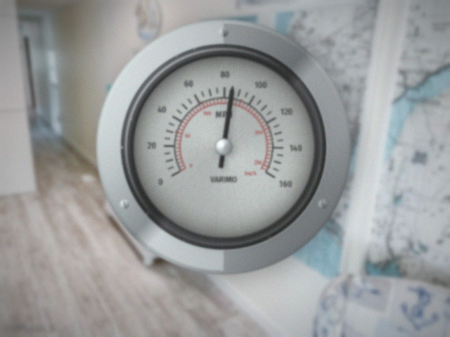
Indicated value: 85 mph
